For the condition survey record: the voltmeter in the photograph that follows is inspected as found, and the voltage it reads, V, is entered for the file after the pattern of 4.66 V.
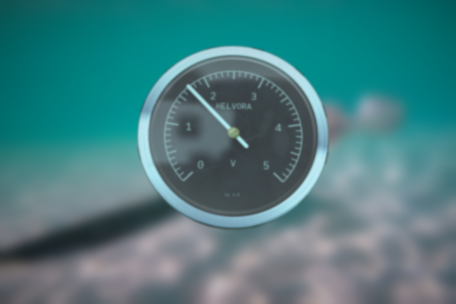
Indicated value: 1.7 V
